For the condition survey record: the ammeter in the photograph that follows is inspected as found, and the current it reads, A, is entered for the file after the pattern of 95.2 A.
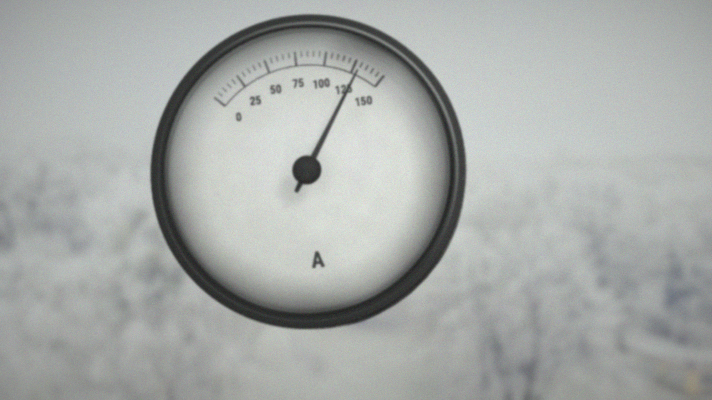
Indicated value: 130 A
